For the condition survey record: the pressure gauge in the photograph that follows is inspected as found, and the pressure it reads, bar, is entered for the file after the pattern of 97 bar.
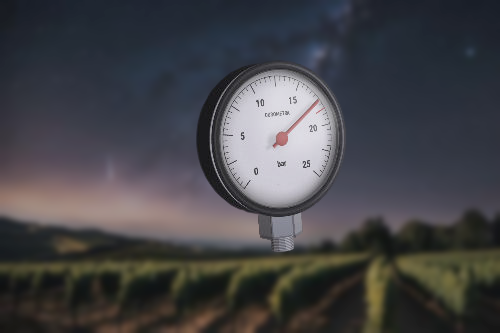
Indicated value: 17.5 bar
